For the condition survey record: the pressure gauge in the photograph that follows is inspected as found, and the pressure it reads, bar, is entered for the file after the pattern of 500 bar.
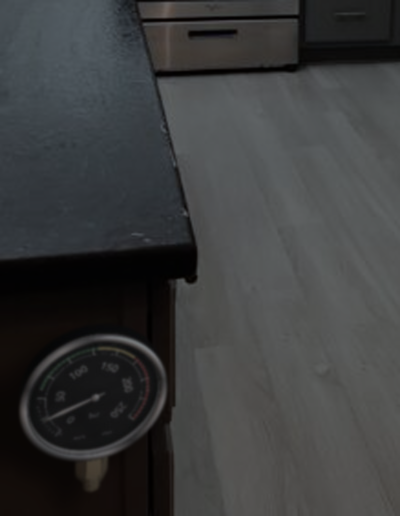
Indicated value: 25 bar
